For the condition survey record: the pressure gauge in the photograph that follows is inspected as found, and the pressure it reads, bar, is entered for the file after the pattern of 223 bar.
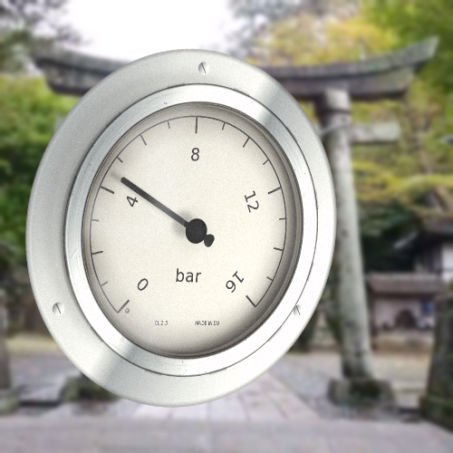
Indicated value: 4.5 bar
